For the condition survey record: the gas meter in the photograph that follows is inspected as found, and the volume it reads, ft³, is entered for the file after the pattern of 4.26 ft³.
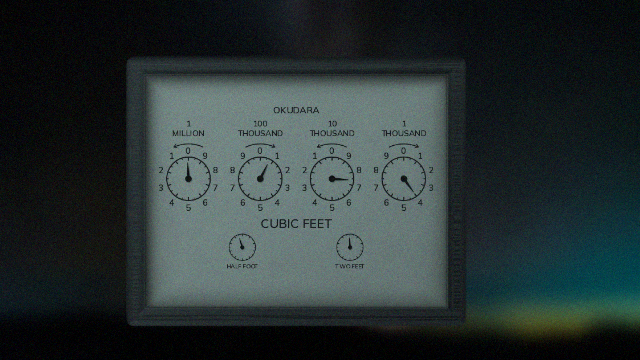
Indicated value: 7400 ft³
